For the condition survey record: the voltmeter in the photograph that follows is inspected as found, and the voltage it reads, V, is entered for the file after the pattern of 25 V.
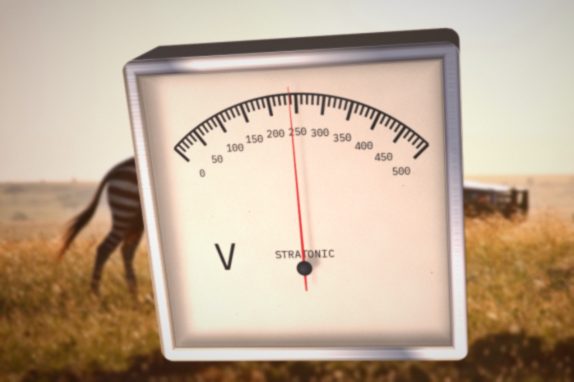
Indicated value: 240 V
